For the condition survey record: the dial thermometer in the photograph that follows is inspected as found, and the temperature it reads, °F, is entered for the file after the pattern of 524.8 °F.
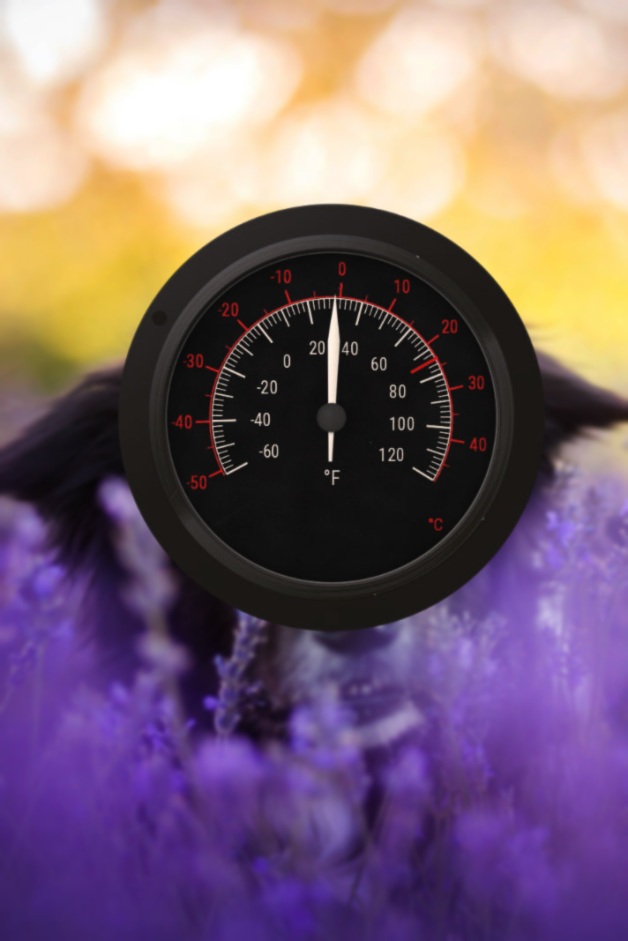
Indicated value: 30 °F
